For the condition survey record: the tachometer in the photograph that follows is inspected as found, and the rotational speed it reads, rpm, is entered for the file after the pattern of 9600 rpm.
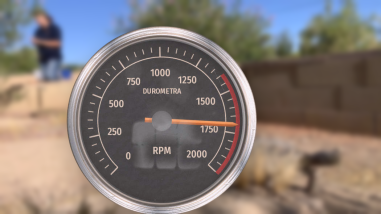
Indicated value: 1700 rpm
